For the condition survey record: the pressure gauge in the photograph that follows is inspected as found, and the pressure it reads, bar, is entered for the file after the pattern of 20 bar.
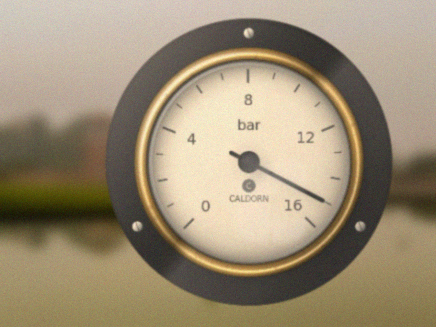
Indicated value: 15 bar
